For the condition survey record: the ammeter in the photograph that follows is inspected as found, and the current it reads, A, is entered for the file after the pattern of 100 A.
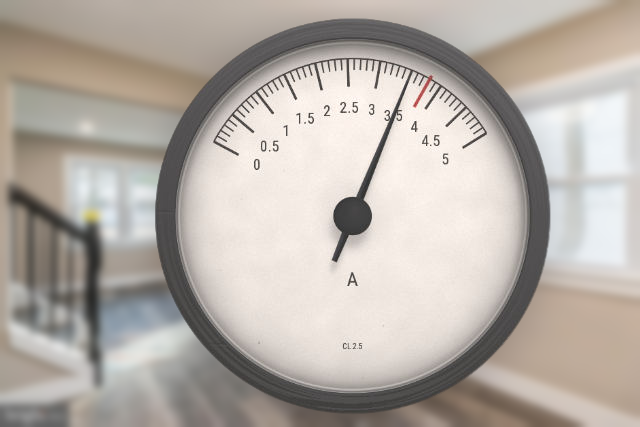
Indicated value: 3.5 A
